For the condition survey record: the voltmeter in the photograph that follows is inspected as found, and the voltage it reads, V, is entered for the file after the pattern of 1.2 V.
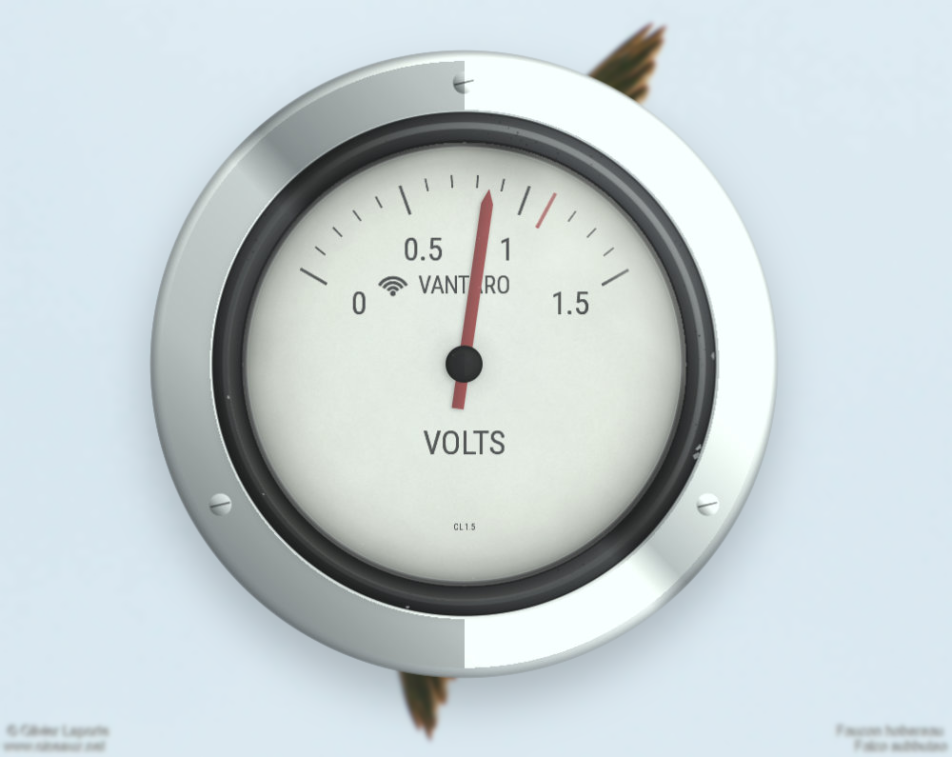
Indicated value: 0.85 V
